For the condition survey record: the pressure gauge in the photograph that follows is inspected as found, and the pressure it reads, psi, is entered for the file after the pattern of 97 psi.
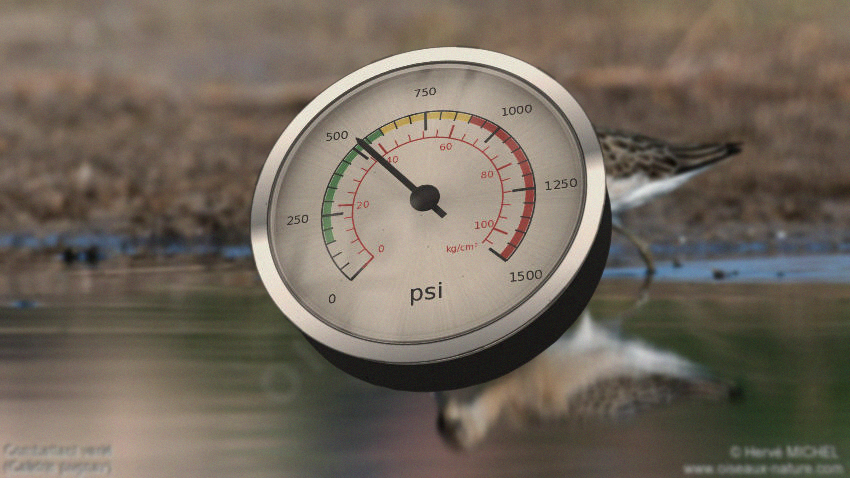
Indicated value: 525 psi
